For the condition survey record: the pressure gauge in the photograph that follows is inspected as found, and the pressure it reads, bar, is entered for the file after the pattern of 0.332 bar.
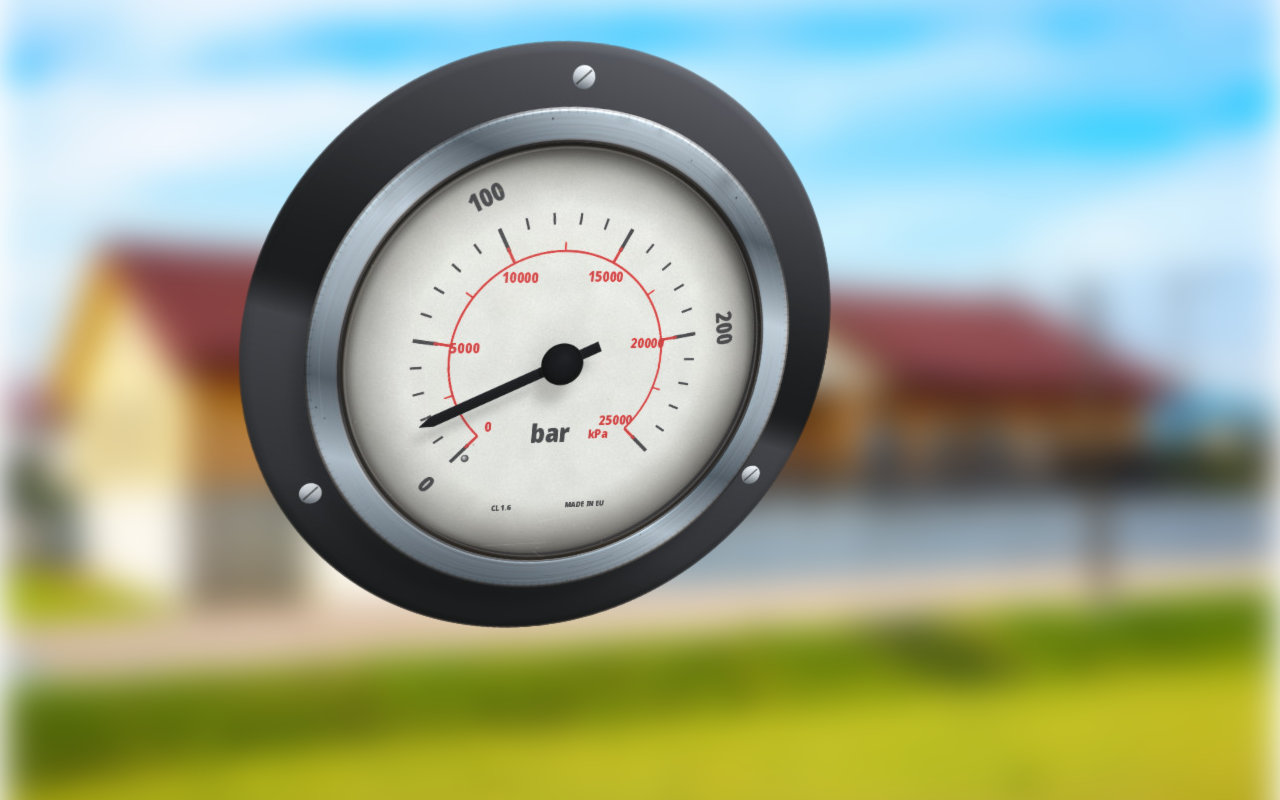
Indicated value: 20 bar
